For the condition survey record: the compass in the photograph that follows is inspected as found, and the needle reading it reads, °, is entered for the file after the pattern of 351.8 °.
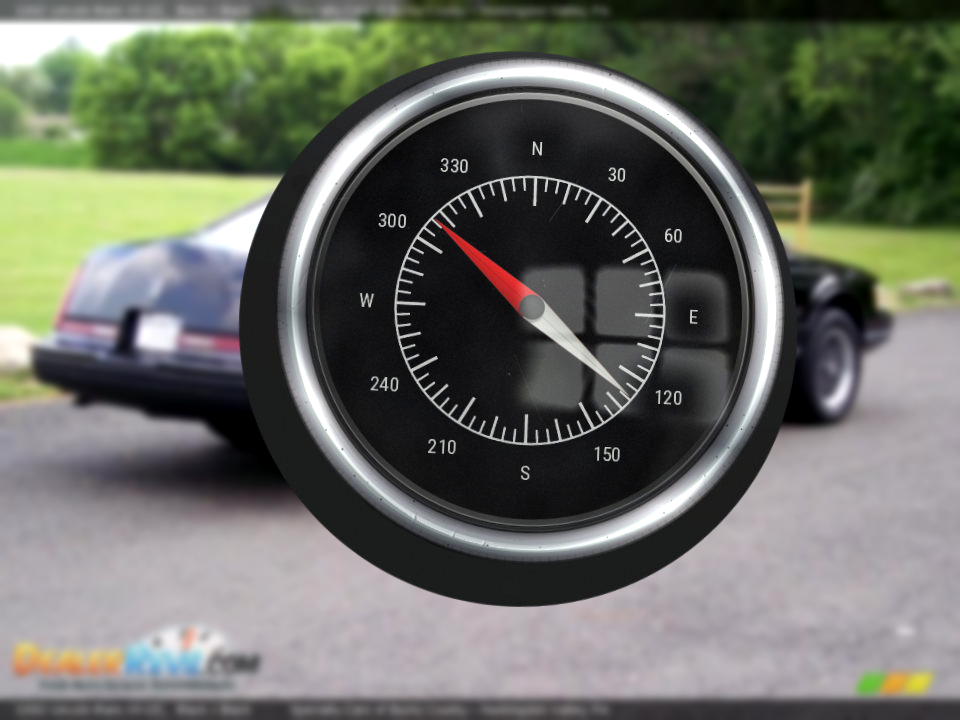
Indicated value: 310 °
